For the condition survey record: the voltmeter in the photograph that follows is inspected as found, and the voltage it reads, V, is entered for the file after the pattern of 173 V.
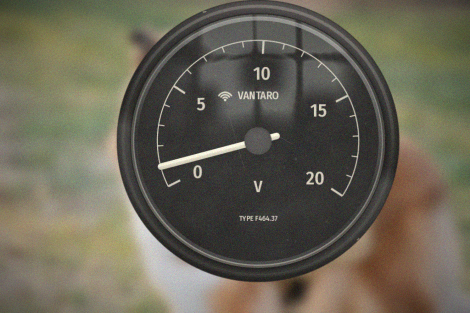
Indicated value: 1 V
